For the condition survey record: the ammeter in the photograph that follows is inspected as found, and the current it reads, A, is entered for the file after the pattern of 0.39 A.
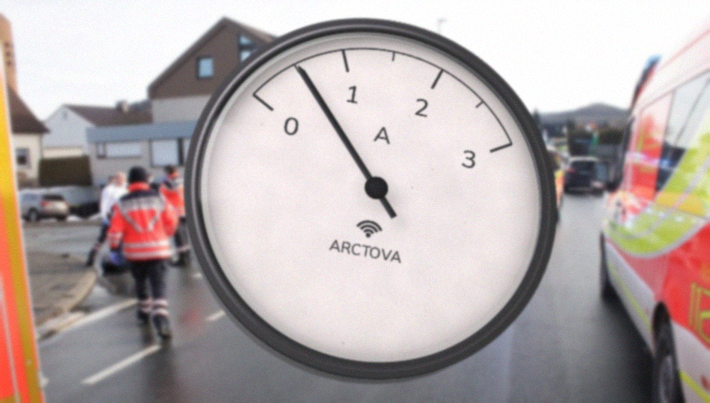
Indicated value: 0.5 A
